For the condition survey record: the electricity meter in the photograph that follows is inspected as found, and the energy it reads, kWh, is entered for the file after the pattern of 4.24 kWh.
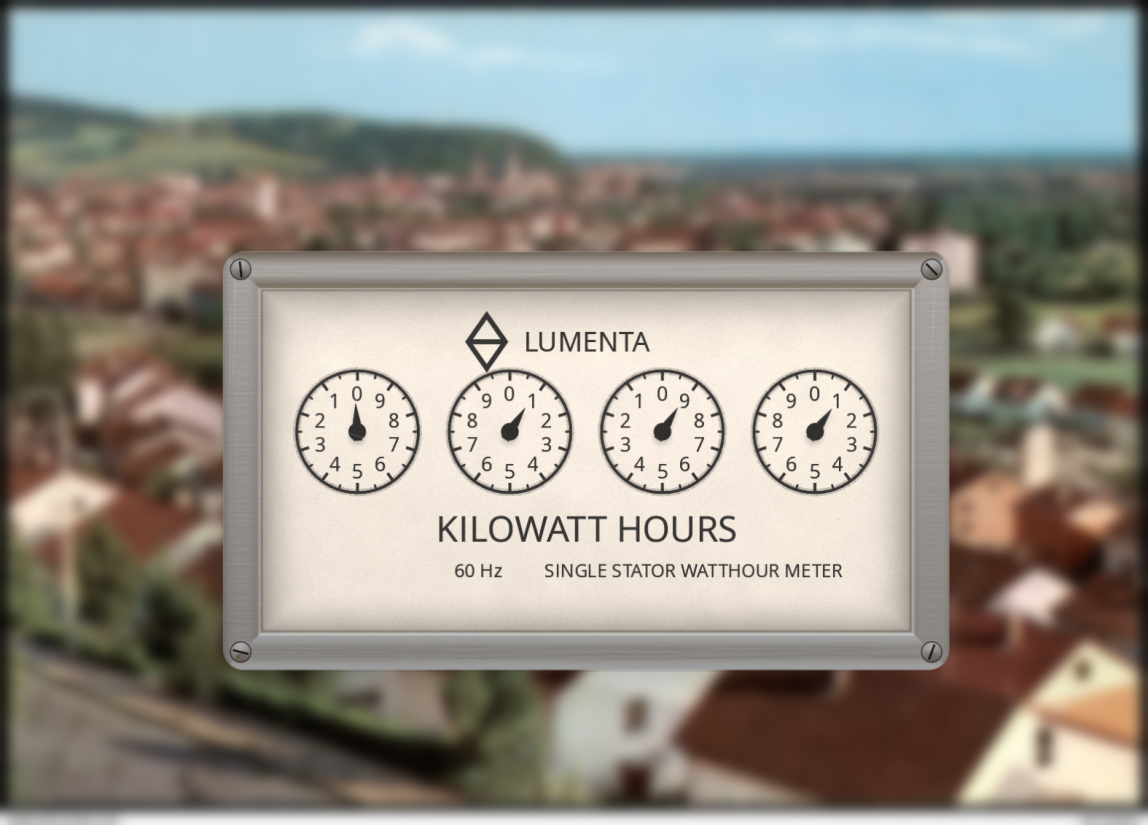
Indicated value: 91 kWh
